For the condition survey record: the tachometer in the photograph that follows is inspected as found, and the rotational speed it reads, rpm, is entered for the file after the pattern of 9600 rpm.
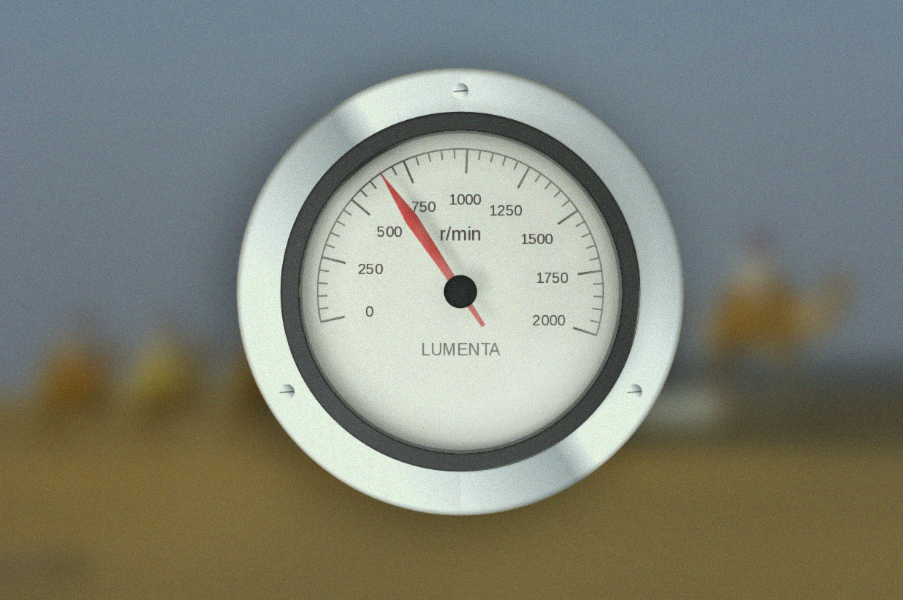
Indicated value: 650 rpm
